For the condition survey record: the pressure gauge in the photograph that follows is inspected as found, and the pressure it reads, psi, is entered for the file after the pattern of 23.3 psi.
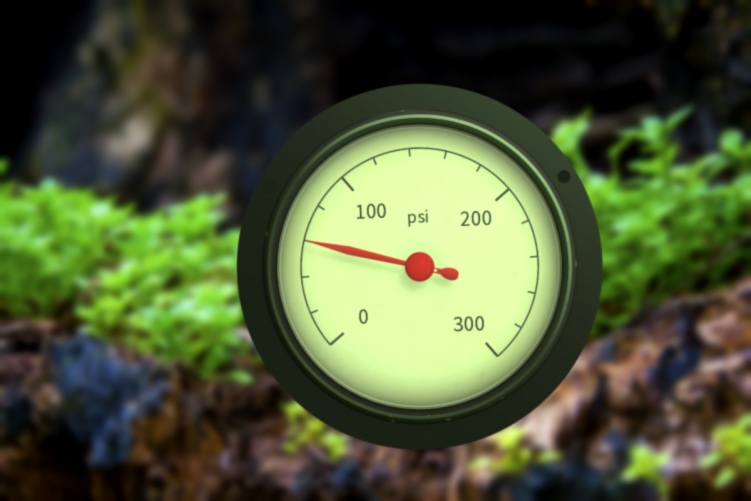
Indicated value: 60 psi
